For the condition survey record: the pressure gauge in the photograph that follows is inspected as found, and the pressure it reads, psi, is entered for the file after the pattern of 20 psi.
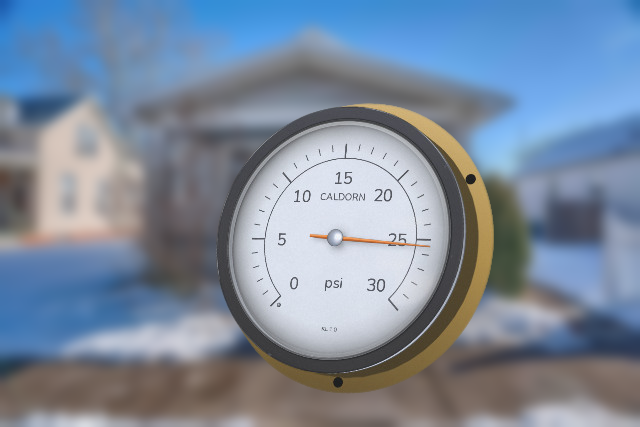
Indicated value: 25.5 psi
